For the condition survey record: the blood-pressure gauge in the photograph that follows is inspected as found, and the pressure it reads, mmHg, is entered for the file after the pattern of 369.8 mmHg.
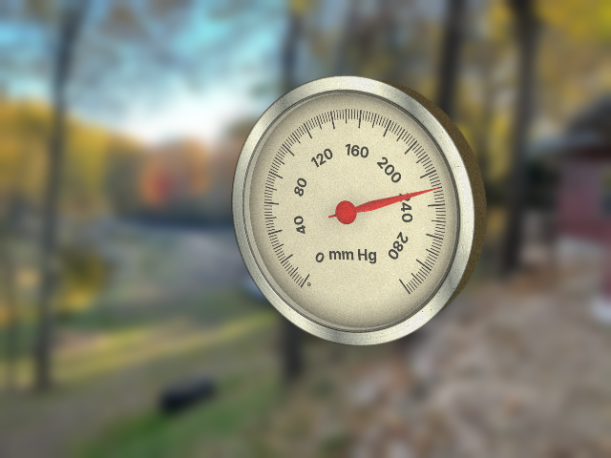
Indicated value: 230 mmHg
